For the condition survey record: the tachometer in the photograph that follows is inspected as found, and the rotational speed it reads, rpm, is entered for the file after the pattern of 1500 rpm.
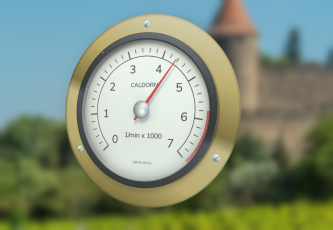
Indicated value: 4400 rpm
